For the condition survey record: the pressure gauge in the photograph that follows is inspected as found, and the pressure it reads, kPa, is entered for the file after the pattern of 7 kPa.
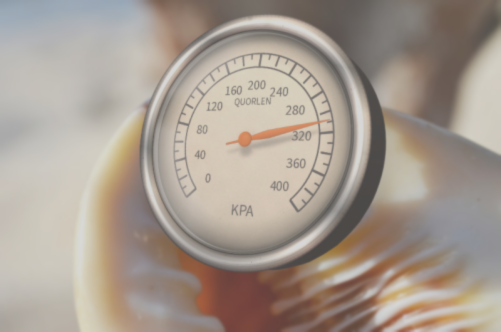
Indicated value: 310 kPa
